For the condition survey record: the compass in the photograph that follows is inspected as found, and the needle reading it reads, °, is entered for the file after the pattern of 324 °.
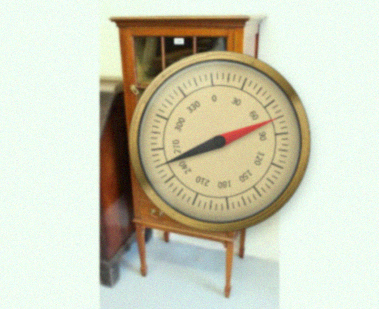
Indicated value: 75 °
